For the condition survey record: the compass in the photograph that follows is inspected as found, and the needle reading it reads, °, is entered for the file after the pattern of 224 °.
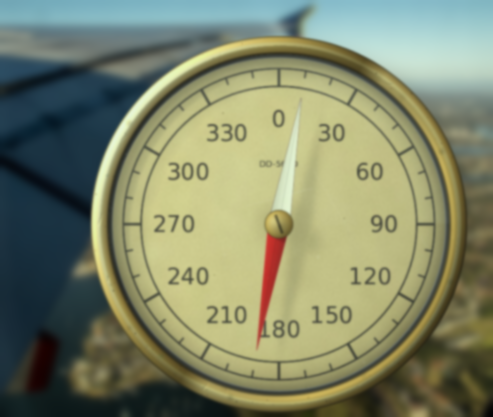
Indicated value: 190 °
